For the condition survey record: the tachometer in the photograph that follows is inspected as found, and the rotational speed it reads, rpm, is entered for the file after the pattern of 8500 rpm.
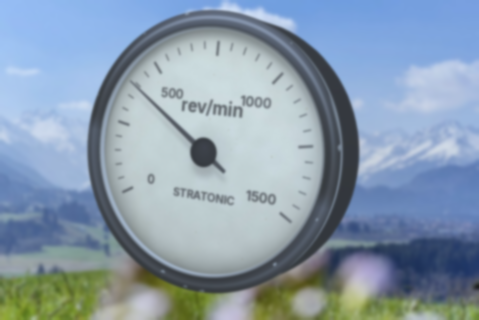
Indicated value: 400 rpm
